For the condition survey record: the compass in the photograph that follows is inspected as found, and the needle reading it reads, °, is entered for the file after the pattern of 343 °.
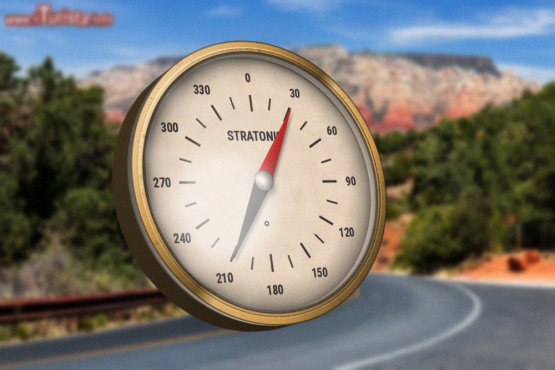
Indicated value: 30 °
